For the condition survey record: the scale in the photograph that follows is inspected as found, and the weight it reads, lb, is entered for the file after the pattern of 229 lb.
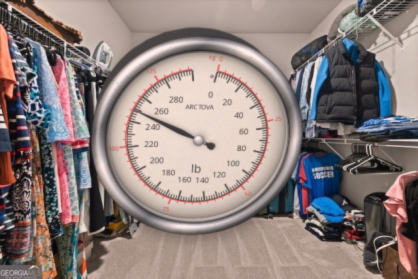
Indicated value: 250 lb
